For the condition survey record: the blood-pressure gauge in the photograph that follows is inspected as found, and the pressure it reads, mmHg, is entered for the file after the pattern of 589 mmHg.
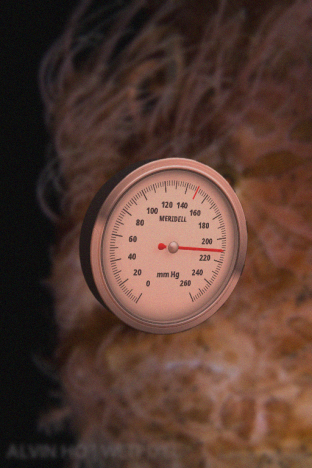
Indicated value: 210 mmHg
